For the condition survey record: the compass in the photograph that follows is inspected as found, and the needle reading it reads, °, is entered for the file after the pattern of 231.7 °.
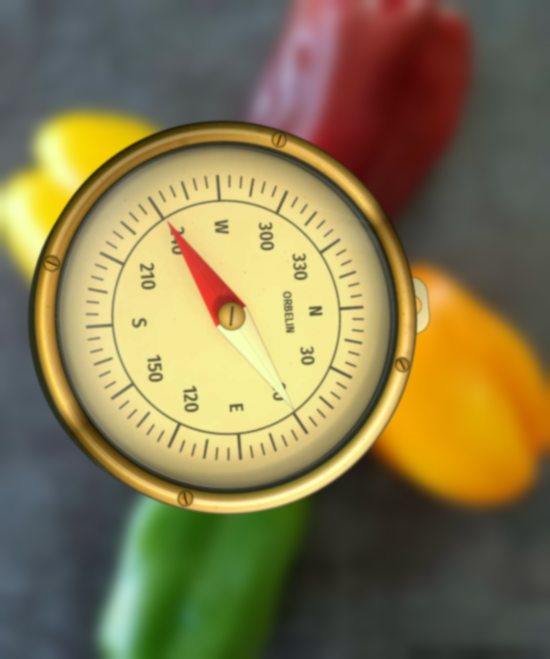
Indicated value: 240 °
